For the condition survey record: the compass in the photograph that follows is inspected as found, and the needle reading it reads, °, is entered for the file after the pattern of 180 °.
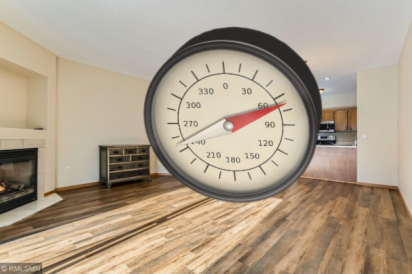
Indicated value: 67.5 °
